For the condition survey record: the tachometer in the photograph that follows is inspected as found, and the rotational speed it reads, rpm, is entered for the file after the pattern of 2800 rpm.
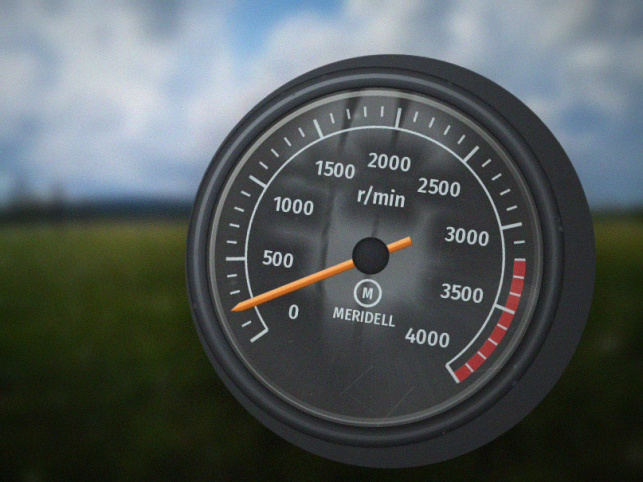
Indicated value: 200 rpm
